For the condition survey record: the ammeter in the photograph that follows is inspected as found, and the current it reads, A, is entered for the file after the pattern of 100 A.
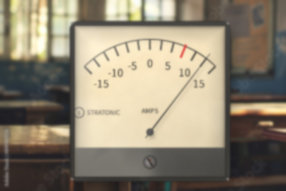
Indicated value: 12.5 A
